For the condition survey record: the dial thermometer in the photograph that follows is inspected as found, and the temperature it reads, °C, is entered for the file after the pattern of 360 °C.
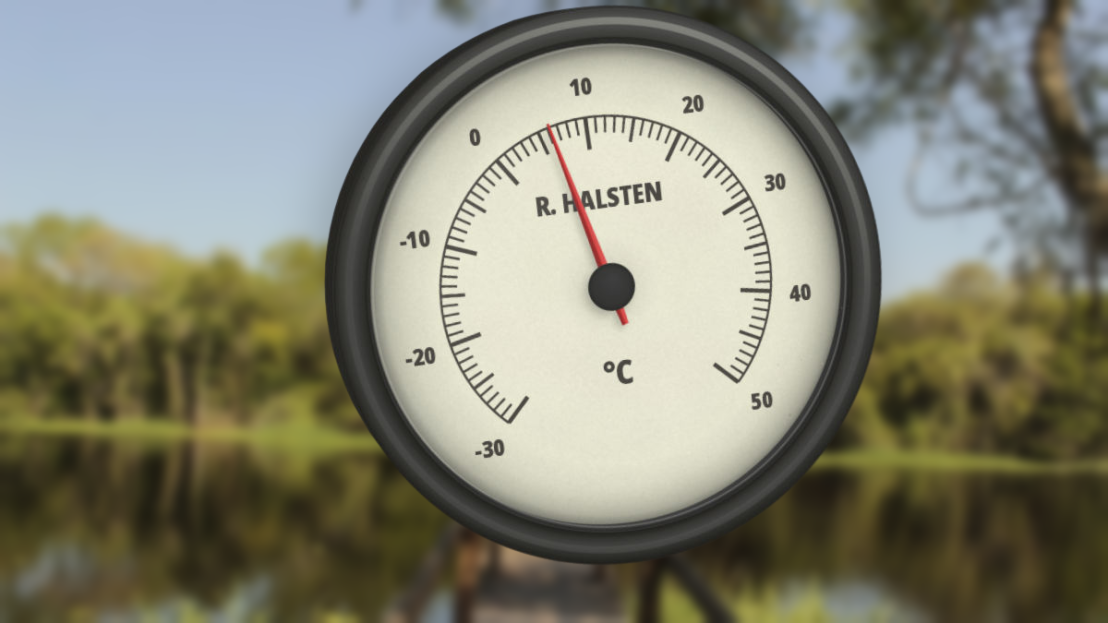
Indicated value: 6 °C
